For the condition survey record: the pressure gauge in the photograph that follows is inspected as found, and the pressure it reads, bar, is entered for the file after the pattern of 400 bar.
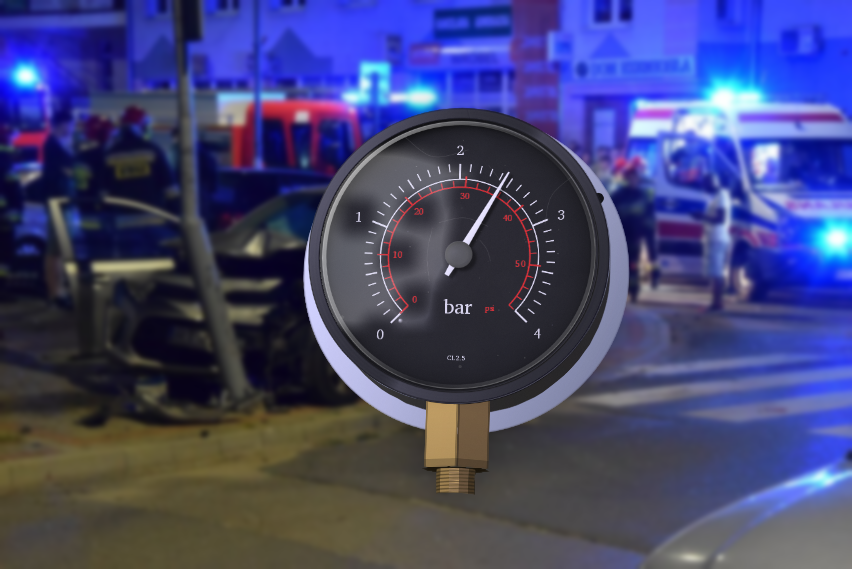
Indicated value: 2.45 bar
